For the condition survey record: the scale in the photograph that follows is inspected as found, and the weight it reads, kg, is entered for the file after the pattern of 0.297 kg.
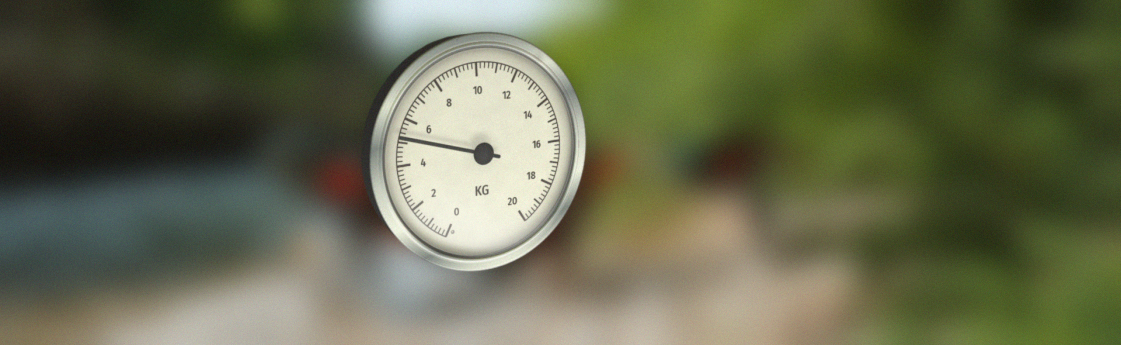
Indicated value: 5.2 kg
